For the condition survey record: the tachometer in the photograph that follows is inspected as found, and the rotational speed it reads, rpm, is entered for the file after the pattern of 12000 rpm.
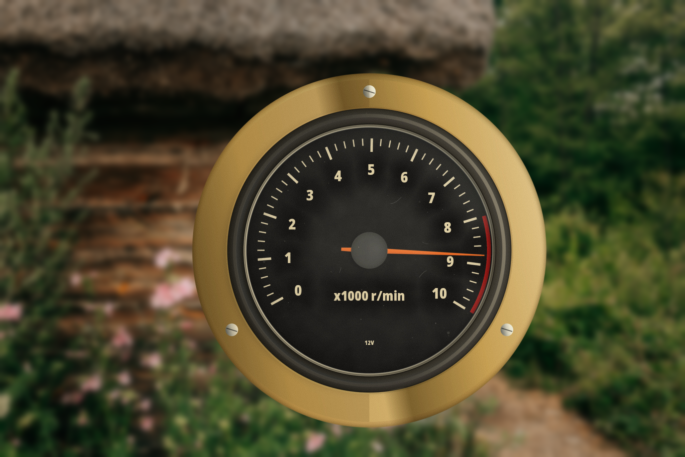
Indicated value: 8800 rpm
